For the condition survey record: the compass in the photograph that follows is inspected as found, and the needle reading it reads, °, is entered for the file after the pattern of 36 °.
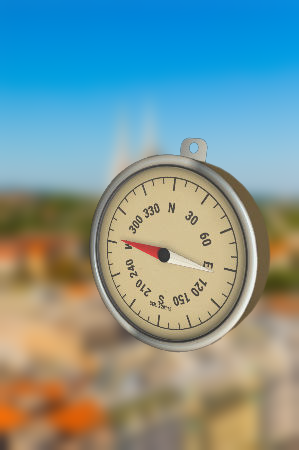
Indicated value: 275 °
